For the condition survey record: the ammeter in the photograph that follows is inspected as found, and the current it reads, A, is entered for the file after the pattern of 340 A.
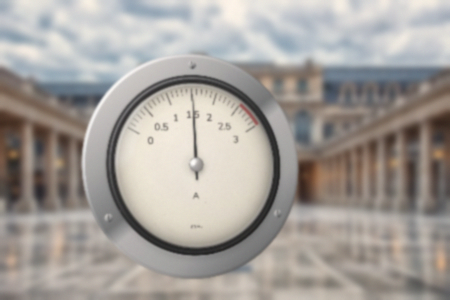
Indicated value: 1.5 A
